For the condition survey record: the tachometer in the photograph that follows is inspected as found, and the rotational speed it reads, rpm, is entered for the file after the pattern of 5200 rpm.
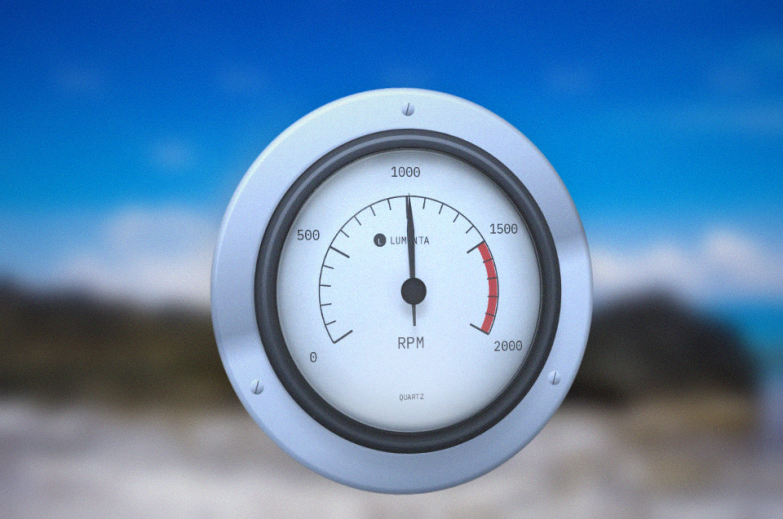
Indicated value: 1000 rpm
